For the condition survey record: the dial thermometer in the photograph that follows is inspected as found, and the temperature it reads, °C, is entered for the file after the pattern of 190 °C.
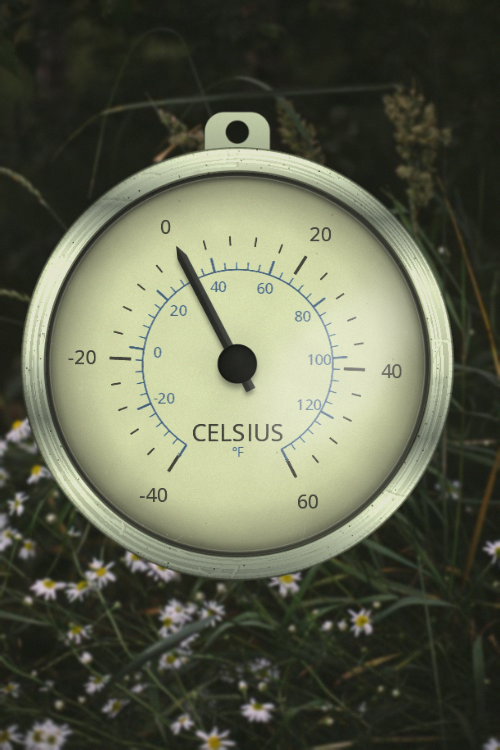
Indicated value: 0 °C
